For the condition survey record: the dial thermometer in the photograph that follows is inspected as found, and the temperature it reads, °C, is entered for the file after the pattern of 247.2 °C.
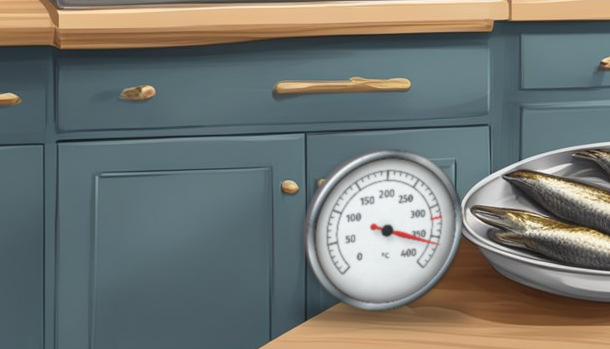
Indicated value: 360 °C
